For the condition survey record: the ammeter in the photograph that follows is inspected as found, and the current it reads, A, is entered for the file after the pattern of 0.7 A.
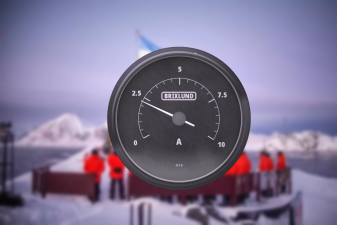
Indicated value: 2.25 A
